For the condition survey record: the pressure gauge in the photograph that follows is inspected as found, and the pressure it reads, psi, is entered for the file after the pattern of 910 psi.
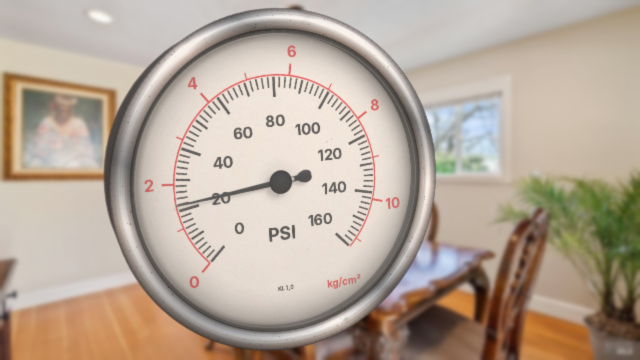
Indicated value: 22 psi
